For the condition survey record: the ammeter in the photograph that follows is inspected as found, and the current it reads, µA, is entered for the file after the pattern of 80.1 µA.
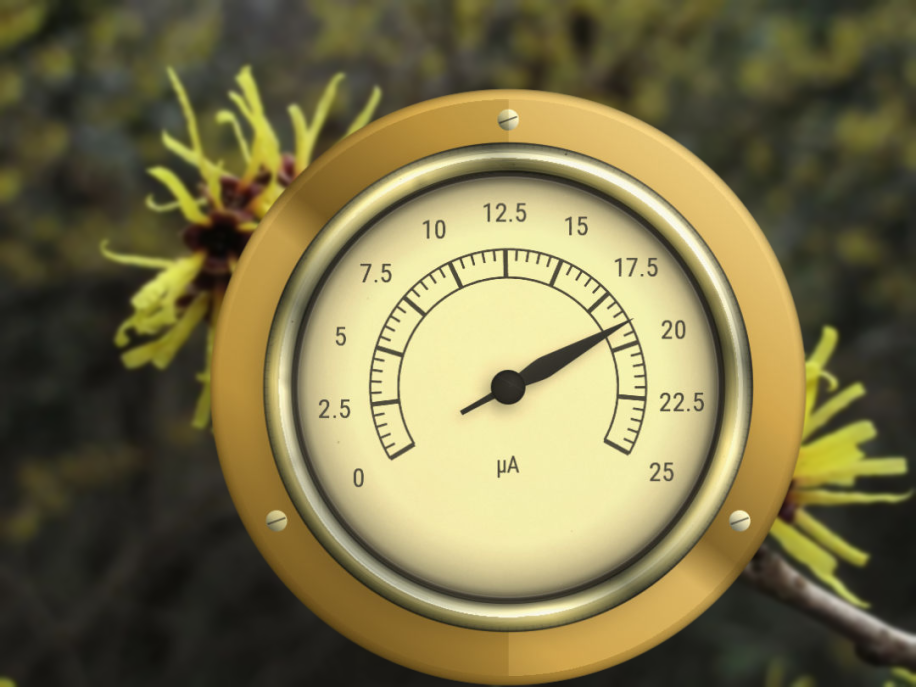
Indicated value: 19 µA
